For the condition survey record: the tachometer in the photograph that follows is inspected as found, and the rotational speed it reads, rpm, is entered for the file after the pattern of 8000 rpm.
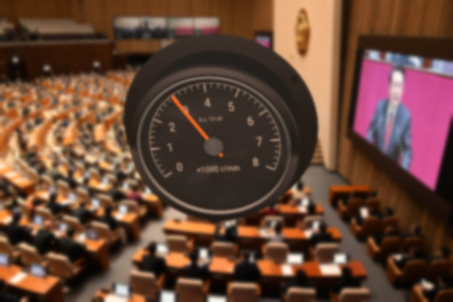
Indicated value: 3000 rpm
